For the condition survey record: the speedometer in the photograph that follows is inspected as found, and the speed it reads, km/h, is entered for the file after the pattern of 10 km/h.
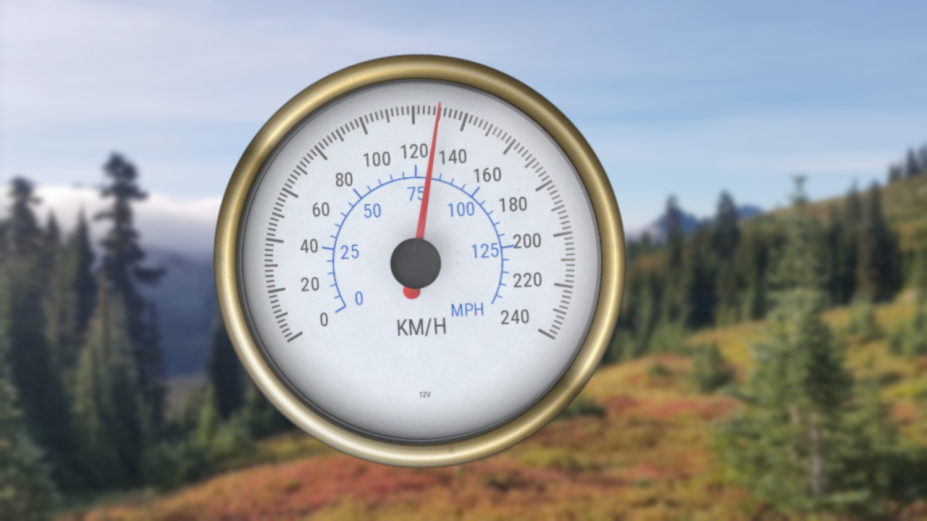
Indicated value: 130 km/h
